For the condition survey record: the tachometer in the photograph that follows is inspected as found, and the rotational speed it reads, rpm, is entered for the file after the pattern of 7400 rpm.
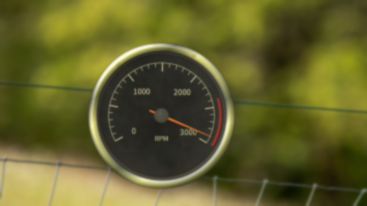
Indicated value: 2900 rpm
